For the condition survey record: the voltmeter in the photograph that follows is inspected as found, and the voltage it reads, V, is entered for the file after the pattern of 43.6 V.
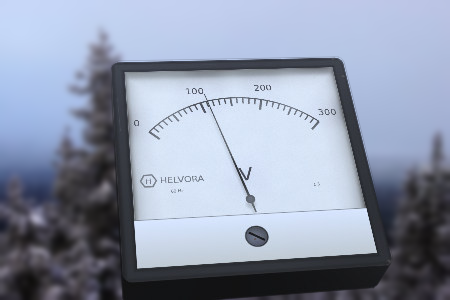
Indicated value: 110 V
